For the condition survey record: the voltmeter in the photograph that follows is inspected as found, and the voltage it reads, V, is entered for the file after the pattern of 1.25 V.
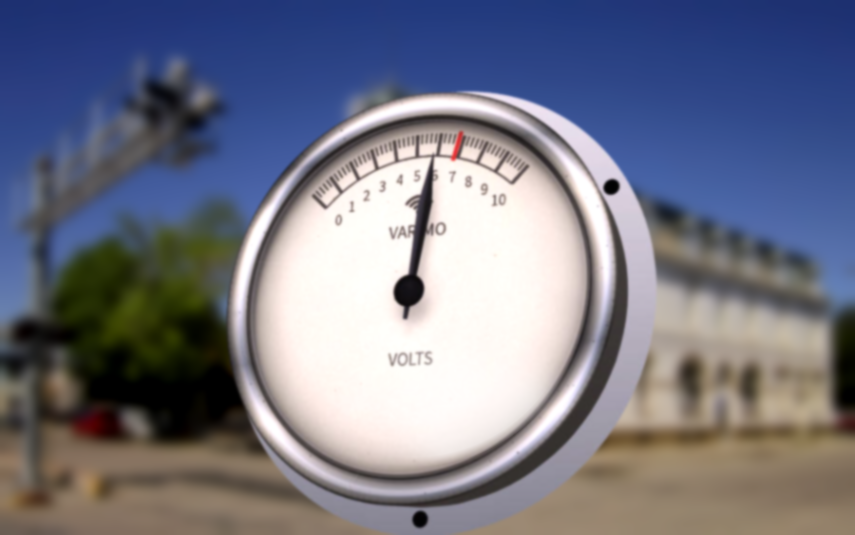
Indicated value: 6 V
